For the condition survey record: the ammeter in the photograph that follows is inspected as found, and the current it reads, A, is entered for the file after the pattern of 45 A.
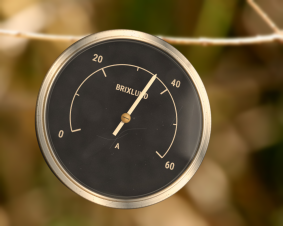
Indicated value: 35 A
